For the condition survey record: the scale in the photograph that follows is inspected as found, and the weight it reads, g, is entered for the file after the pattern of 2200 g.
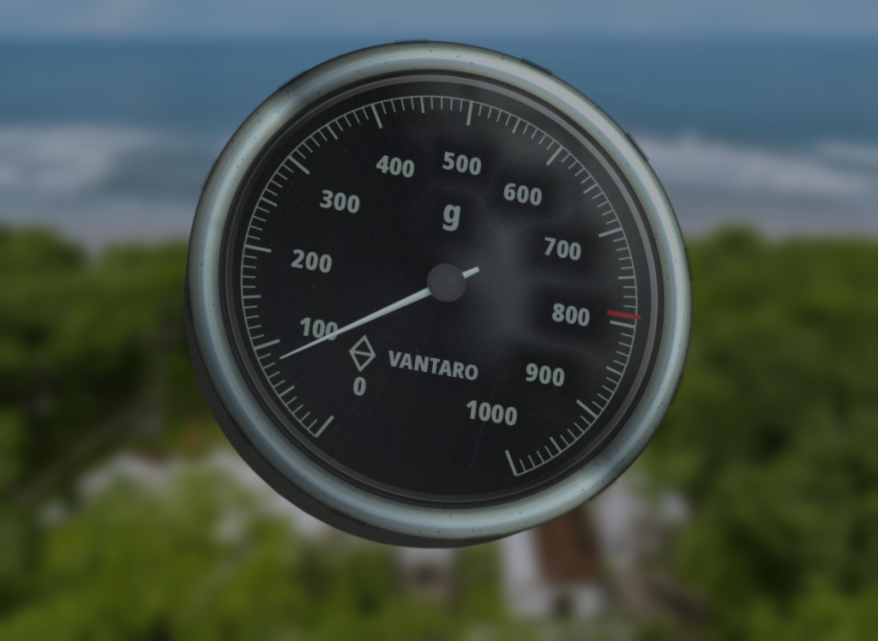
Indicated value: 80 g
